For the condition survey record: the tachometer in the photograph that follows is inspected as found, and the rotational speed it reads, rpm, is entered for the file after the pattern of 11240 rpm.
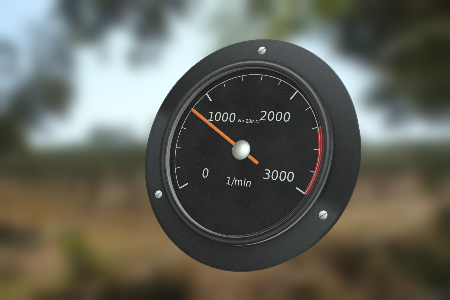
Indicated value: 800 rpm
